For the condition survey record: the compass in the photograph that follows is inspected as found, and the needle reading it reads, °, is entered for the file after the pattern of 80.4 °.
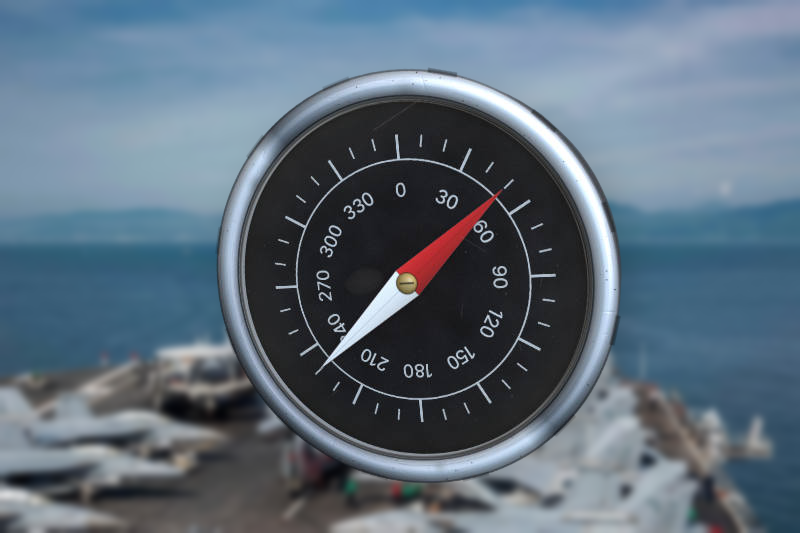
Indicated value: 50 °
